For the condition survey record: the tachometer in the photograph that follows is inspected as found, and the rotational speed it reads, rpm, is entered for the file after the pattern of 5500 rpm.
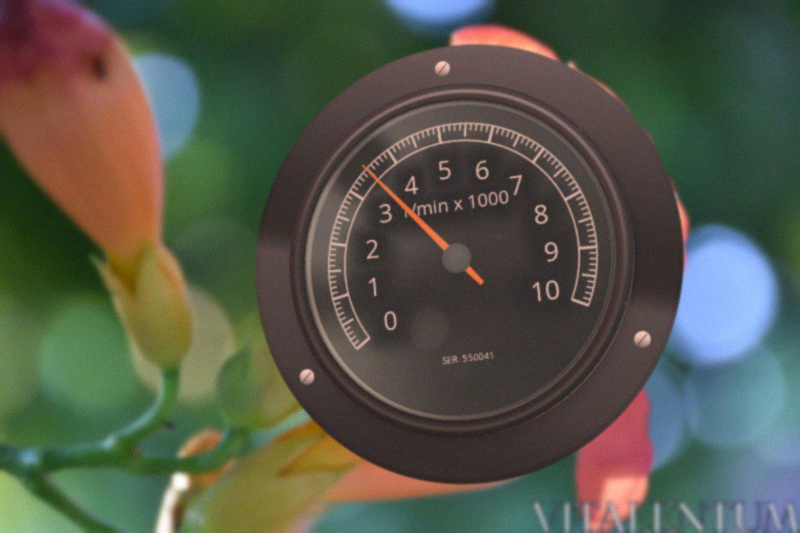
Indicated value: 3500 rpm
